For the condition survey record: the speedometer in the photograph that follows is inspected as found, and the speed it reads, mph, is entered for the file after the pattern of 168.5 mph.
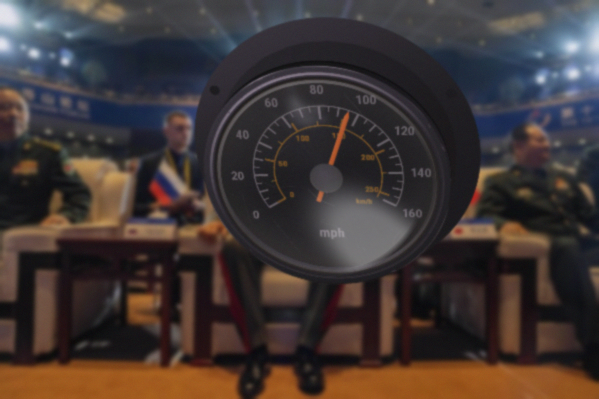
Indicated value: 95 mph
